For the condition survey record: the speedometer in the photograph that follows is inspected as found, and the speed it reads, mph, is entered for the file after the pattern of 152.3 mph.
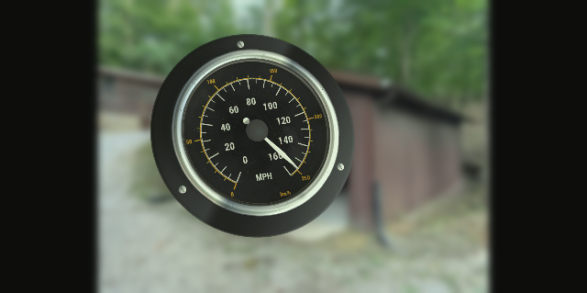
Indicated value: 155 mph
